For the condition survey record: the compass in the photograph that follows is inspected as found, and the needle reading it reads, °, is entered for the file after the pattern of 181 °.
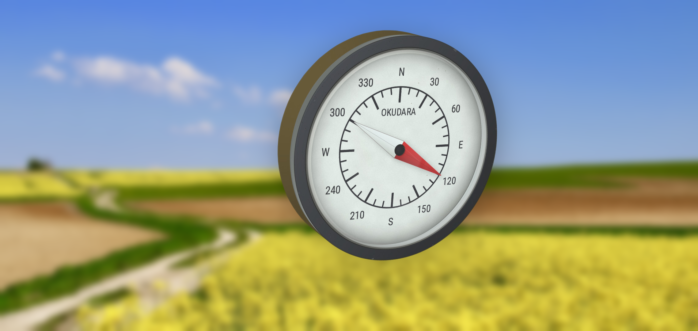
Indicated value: 120 °
